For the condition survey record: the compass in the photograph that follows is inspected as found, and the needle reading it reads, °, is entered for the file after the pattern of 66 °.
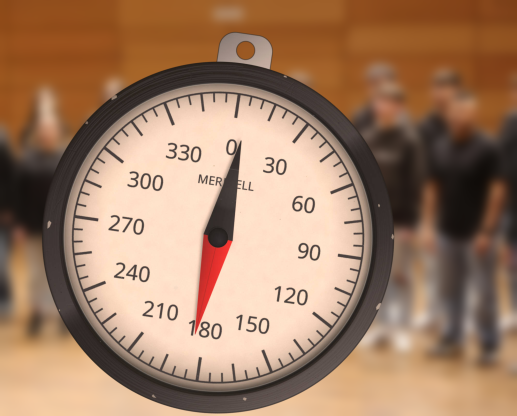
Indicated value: 185 °
